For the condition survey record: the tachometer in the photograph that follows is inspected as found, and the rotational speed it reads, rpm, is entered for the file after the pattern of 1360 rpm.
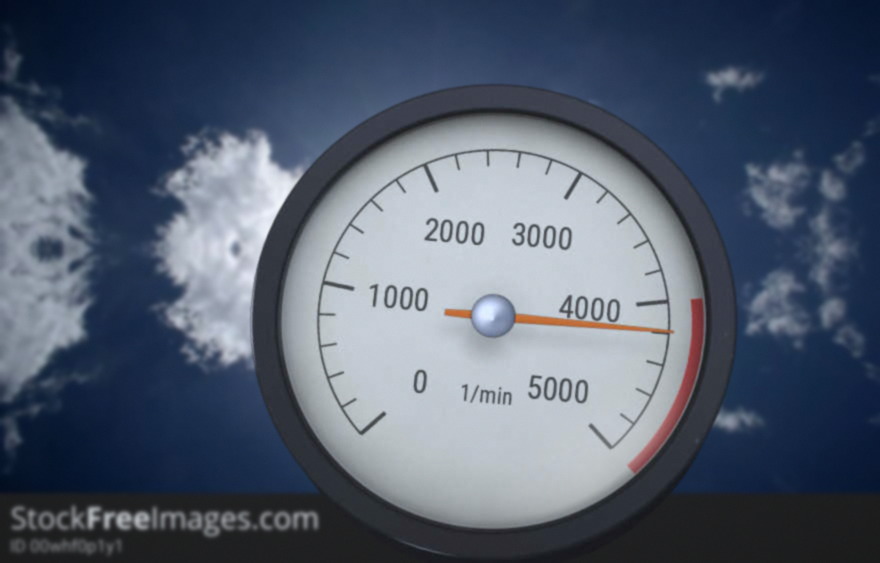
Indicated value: 4200 rpm
